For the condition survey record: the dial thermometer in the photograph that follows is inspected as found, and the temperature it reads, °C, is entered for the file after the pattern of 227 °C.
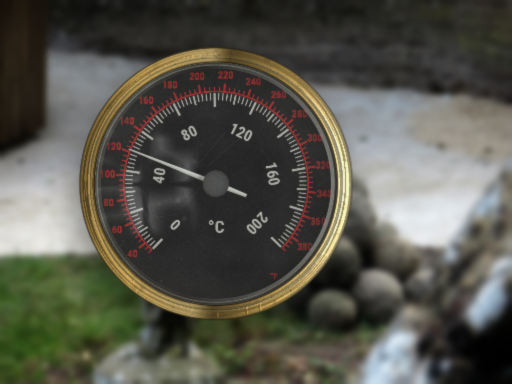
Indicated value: 50 °C
